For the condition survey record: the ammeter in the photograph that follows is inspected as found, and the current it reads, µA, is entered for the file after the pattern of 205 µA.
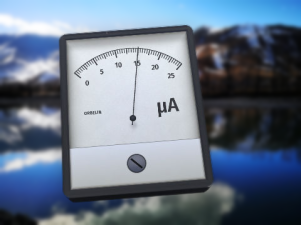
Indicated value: 15 µA
